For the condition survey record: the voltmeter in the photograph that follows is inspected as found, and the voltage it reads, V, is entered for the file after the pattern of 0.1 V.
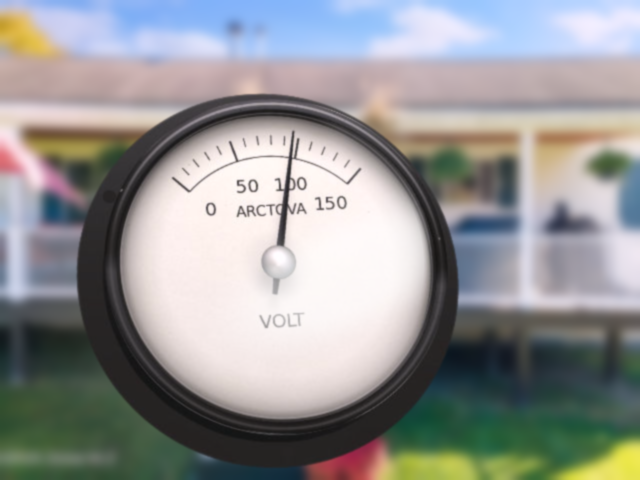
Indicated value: 95 V
